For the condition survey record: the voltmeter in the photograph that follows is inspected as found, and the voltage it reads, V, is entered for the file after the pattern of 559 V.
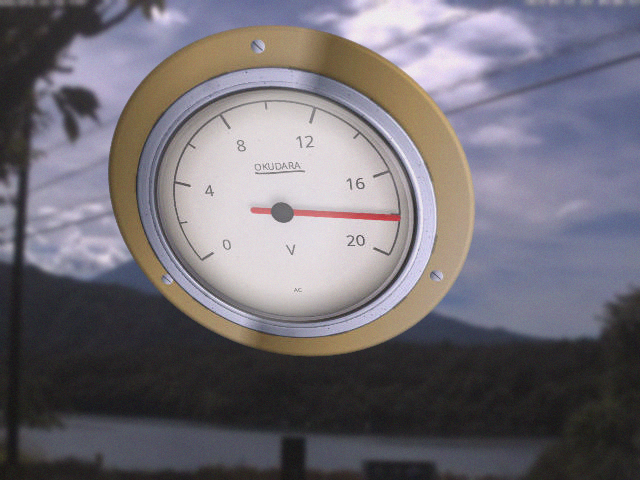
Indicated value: 18 V
